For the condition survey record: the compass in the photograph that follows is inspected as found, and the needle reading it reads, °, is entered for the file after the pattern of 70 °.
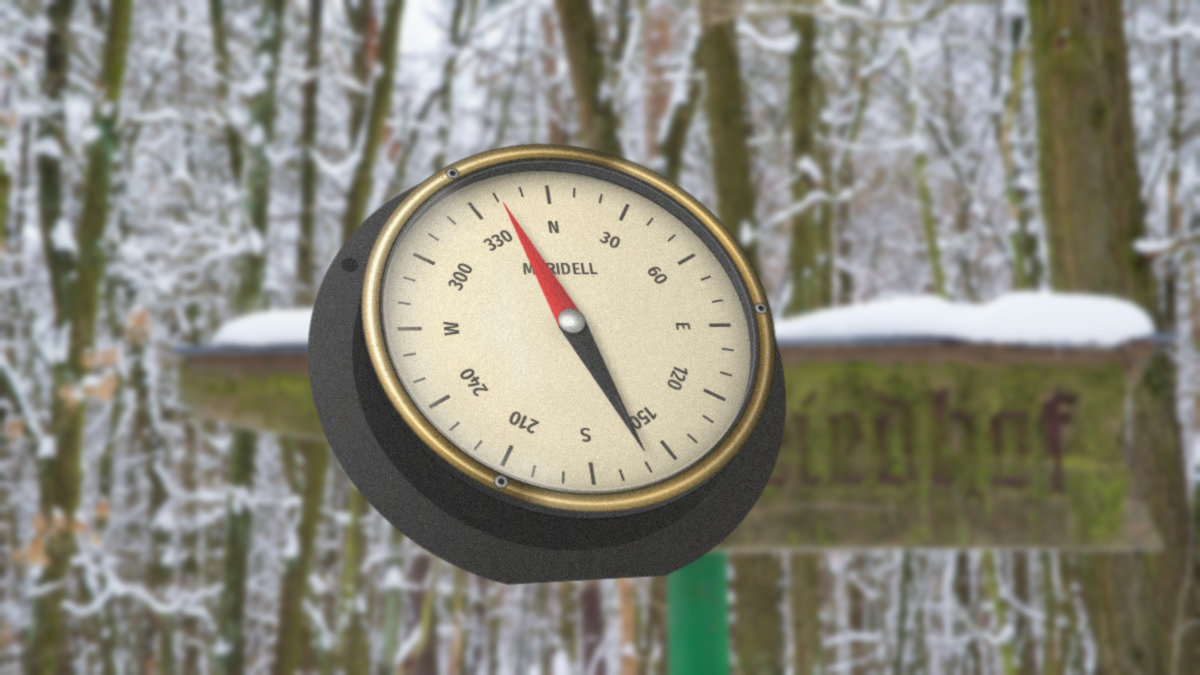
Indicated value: 340 °
